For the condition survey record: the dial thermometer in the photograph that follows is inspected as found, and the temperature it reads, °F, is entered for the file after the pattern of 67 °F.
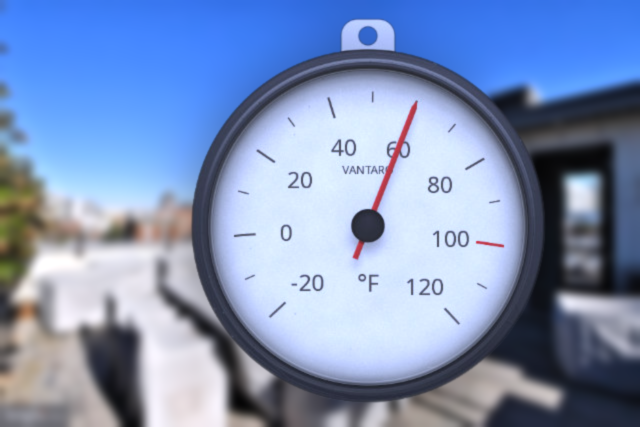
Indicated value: 60 °F
